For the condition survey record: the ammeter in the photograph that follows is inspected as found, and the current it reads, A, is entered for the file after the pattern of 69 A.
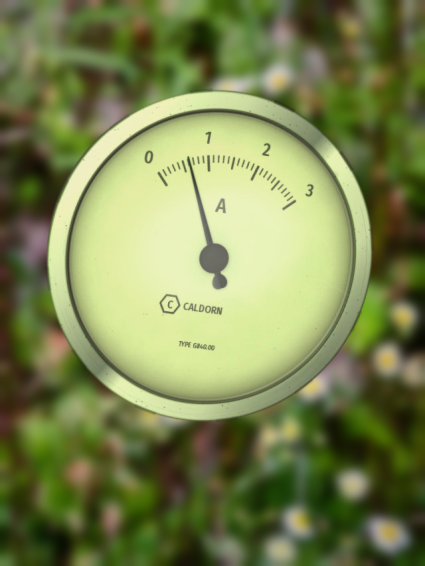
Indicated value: 0.6 A
